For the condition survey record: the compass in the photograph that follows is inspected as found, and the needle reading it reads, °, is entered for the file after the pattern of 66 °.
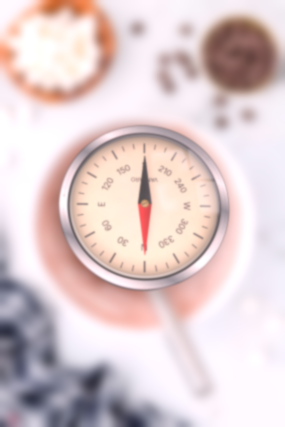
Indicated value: 0 °
